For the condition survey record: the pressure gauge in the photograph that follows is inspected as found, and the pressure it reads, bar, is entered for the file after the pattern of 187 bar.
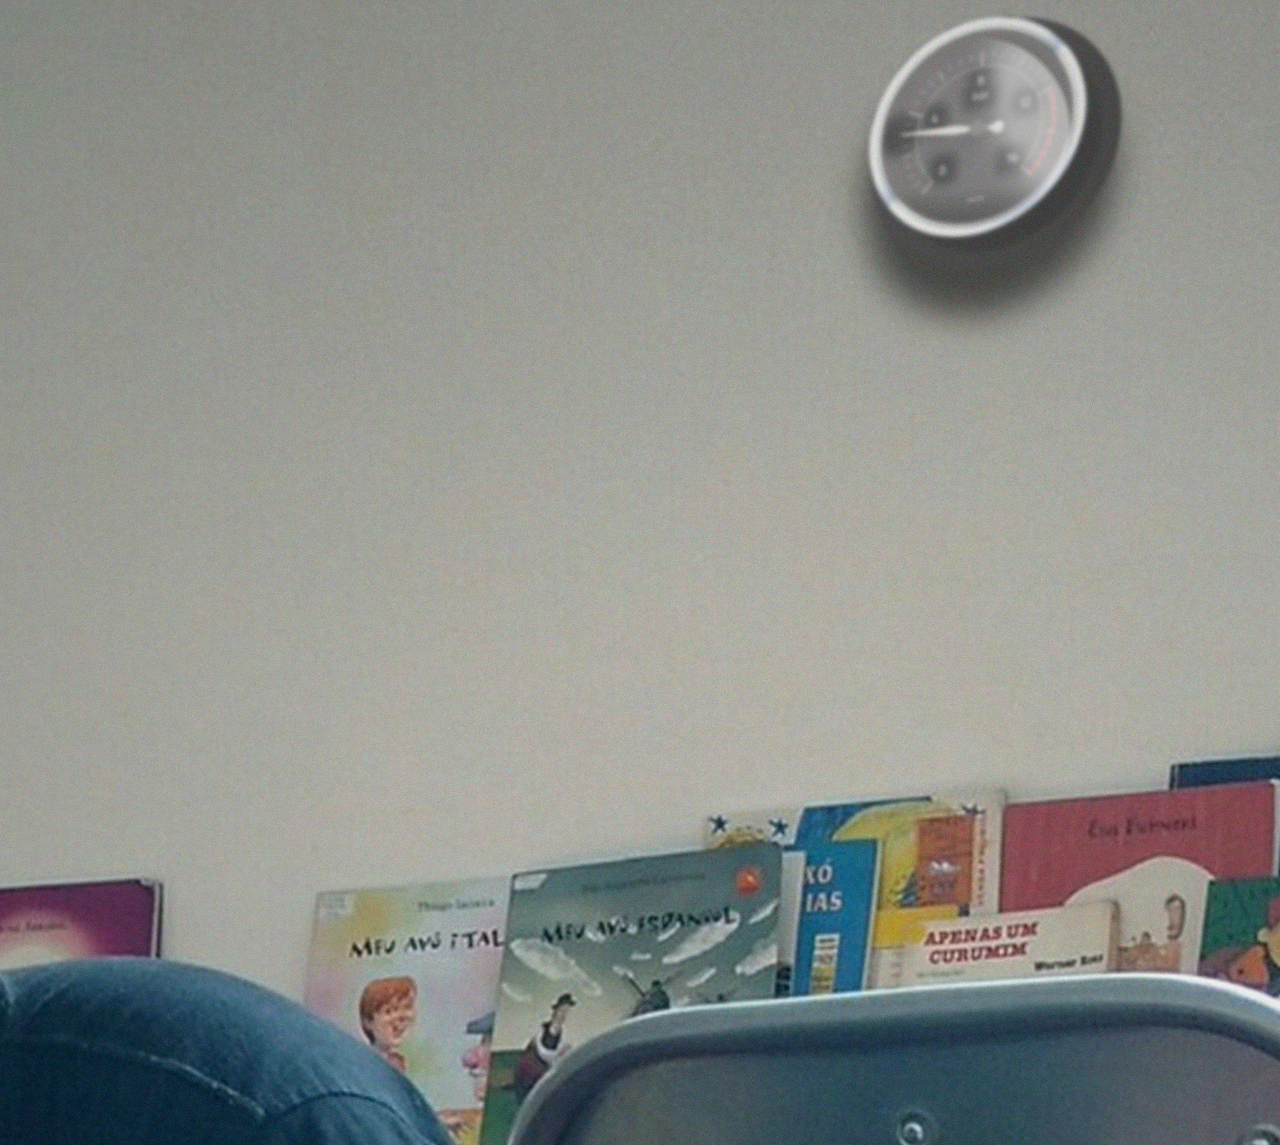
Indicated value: 3 bar
